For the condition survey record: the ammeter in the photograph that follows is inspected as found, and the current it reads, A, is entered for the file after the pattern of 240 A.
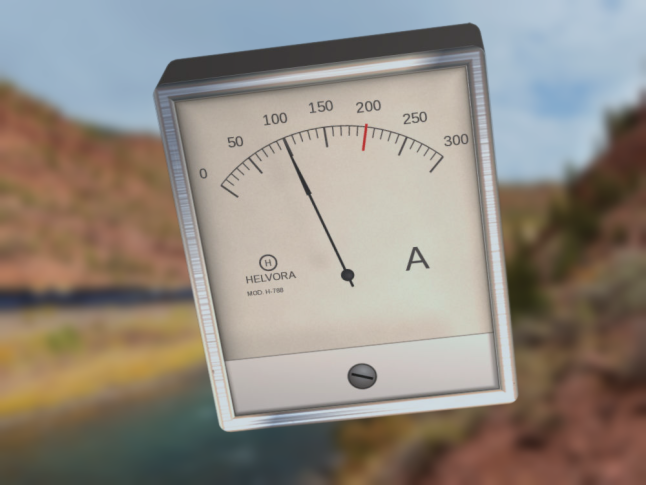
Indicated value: 100 A
